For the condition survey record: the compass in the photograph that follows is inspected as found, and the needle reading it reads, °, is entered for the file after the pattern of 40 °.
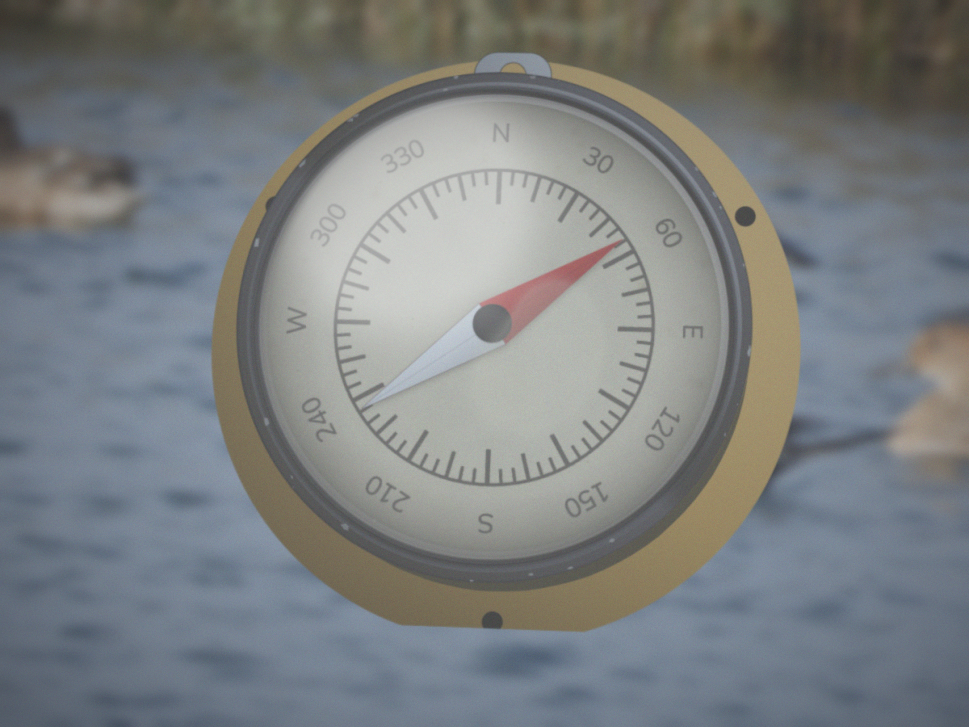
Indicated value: 55 °
